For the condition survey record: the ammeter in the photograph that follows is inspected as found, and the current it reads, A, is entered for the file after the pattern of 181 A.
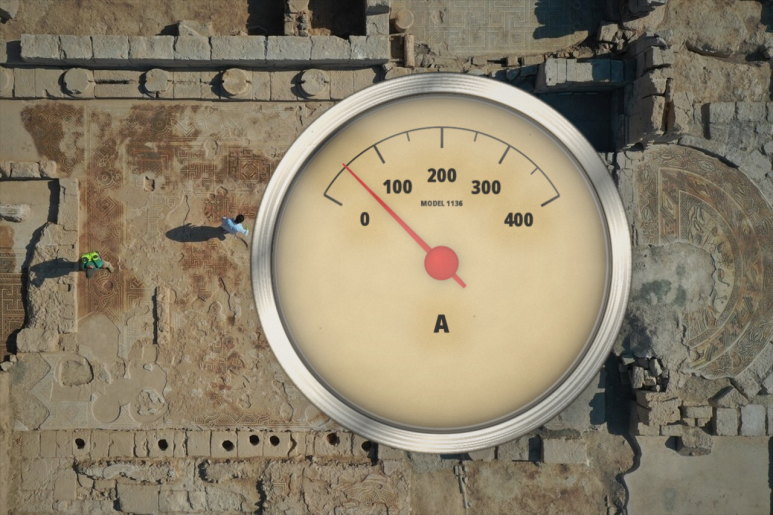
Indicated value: 50 A
